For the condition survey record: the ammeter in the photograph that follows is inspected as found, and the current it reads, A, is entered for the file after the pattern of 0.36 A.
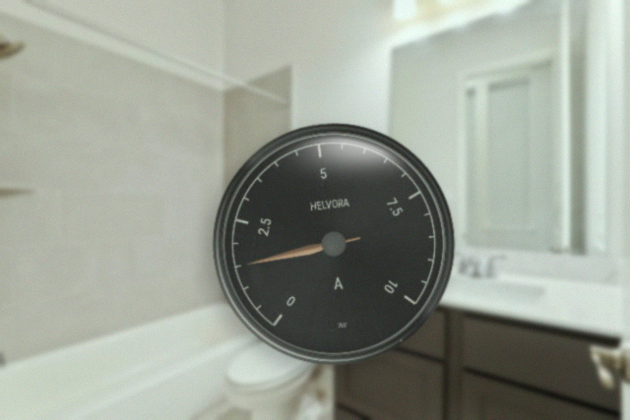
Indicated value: 1.5 A
